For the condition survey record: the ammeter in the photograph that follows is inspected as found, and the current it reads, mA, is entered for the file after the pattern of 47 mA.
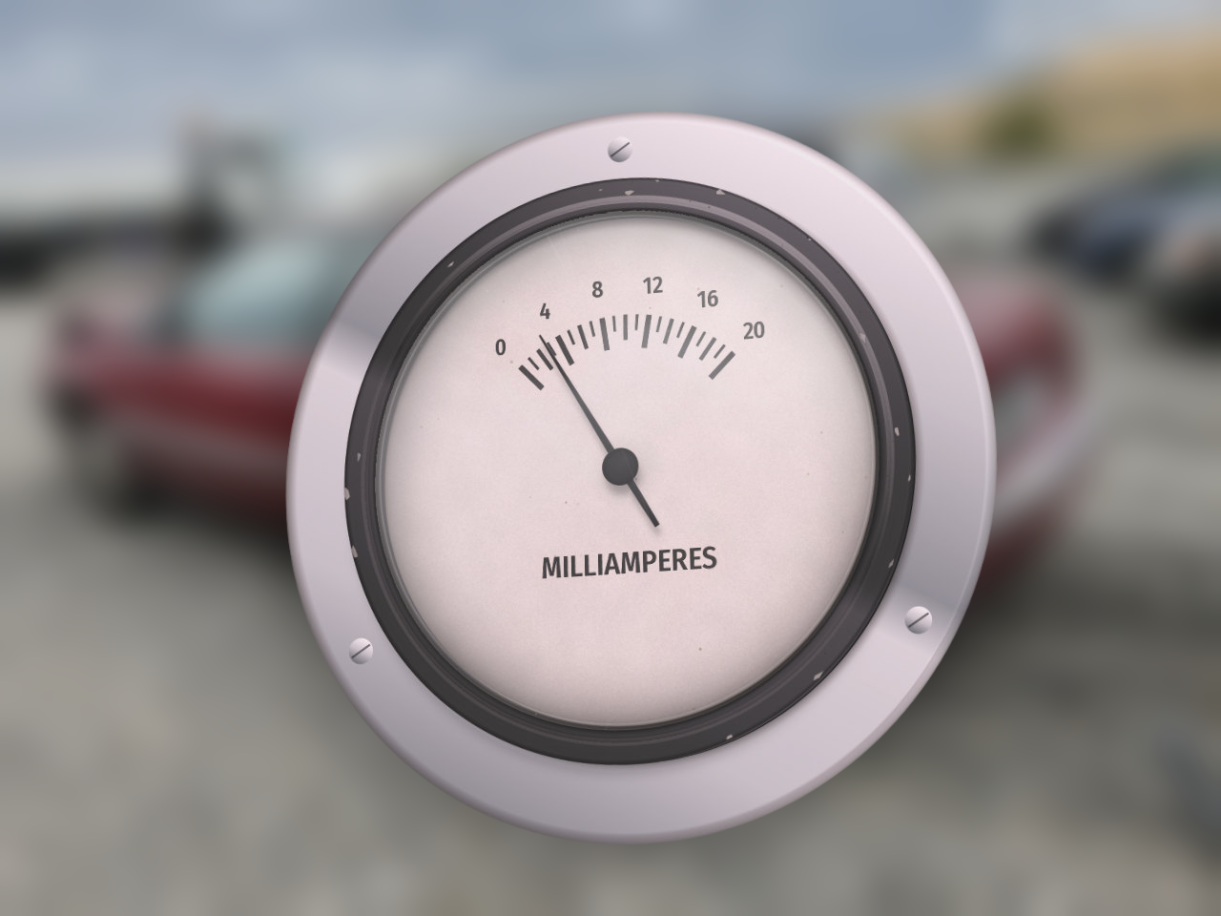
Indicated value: 3 mA
